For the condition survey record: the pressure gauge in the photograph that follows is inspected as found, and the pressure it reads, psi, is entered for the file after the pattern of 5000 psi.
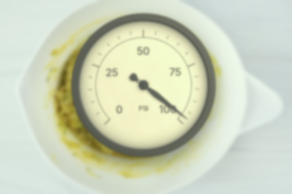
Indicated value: 97.5 psi
